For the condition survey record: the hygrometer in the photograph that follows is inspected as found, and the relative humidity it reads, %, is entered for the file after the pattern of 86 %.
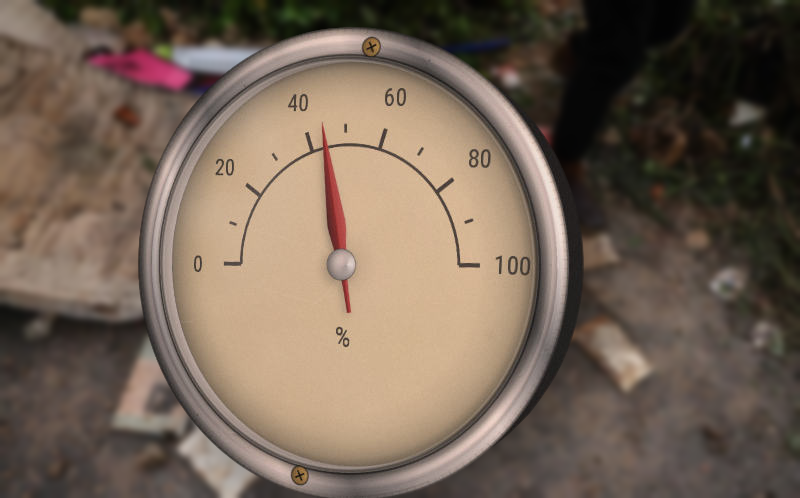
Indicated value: 45 %
